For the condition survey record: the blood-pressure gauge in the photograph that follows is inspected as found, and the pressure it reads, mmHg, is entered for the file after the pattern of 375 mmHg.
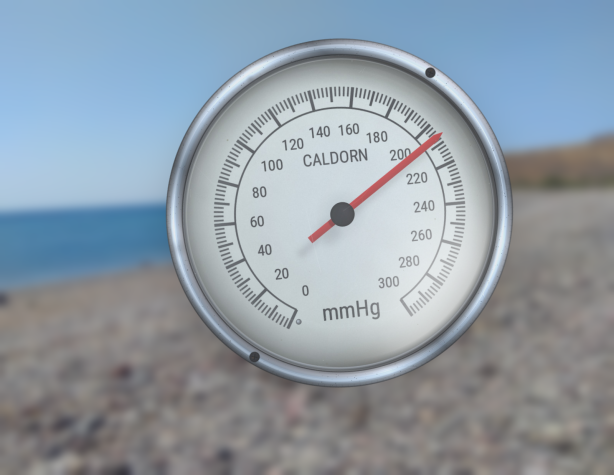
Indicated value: 206 mmHg
